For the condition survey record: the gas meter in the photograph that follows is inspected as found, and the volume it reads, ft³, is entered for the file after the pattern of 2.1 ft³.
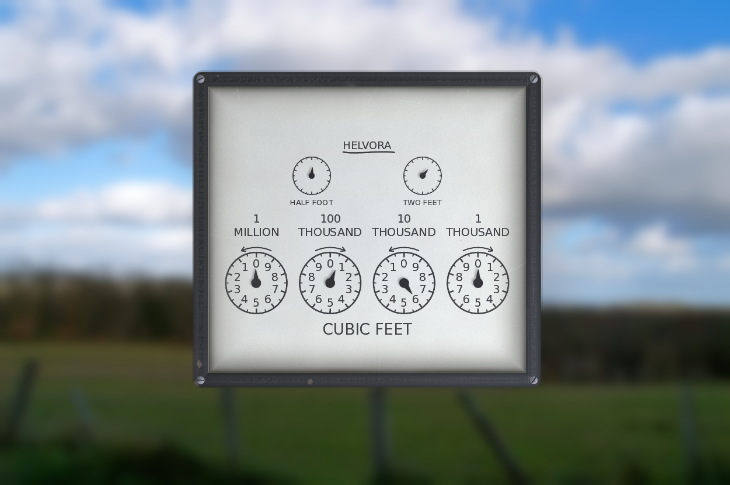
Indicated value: 6000 ft³
